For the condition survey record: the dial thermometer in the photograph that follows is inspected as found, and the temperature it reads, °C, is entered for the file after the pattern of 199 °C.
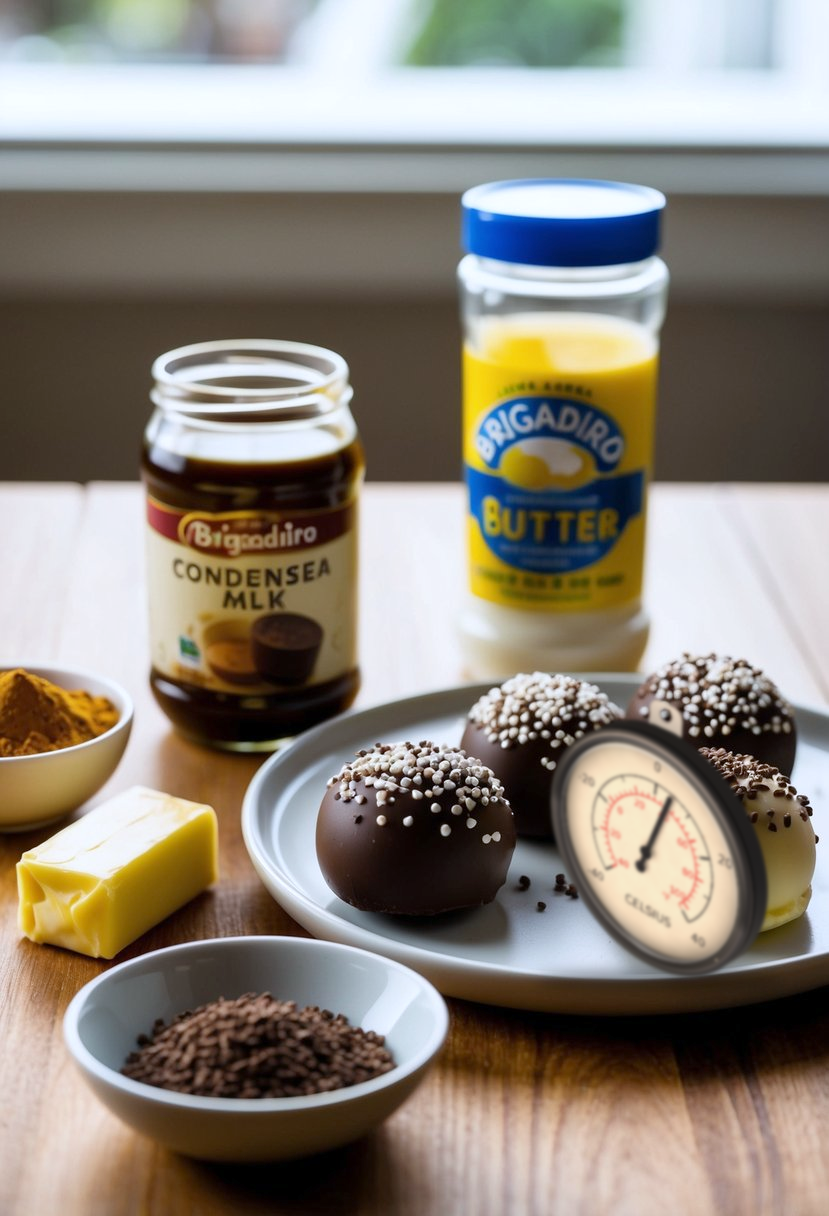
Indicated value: 5 °C
